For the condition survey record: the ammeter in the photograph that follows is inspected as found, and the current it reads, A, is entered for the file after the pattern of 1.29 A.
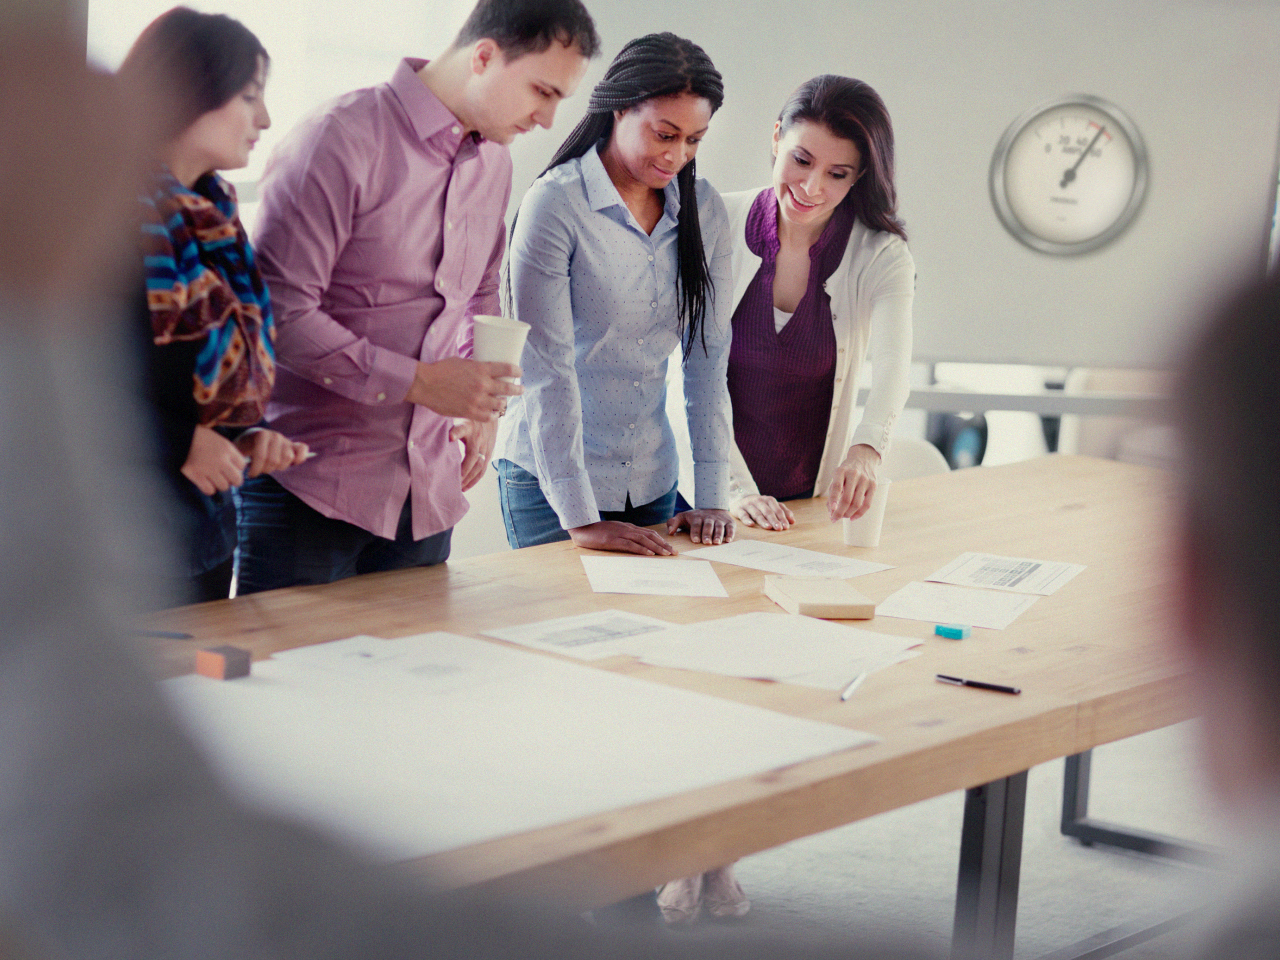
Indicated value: 50 A
